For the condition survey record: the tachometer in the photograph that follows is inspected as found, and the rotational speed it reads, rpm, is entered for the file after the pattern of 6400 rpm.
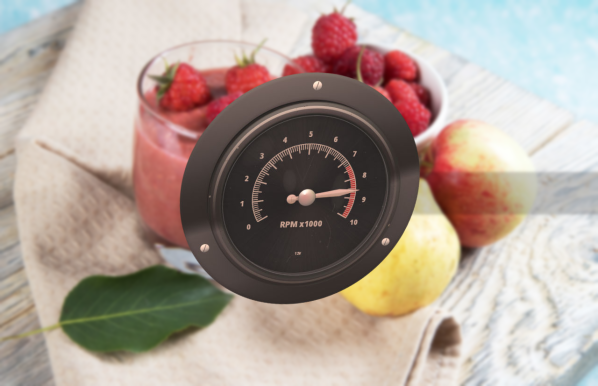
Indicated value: 8500 rpm
